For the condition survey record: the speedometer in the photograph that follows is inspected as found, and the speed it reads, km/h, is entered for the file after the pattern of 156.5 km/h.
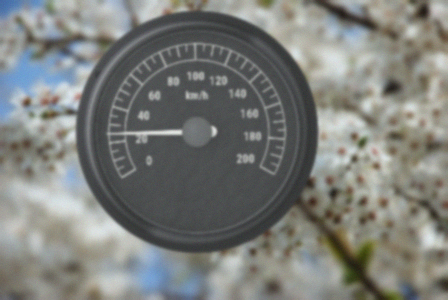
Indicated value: 25 km/h
